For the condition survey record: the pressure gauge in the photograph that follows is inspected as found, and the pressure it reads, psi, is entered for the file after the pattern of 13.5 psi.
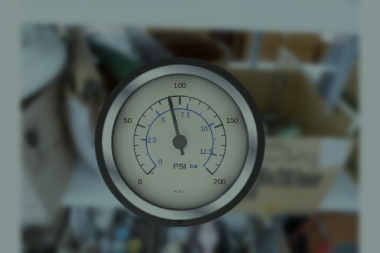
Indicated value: 90 psi
